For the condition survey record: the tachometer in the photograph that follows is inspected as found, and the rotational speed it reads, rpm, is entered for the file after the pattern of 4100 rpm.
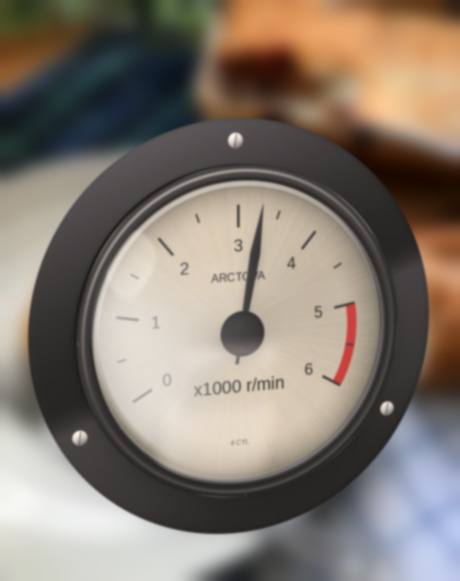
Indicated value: 3250 rpm
